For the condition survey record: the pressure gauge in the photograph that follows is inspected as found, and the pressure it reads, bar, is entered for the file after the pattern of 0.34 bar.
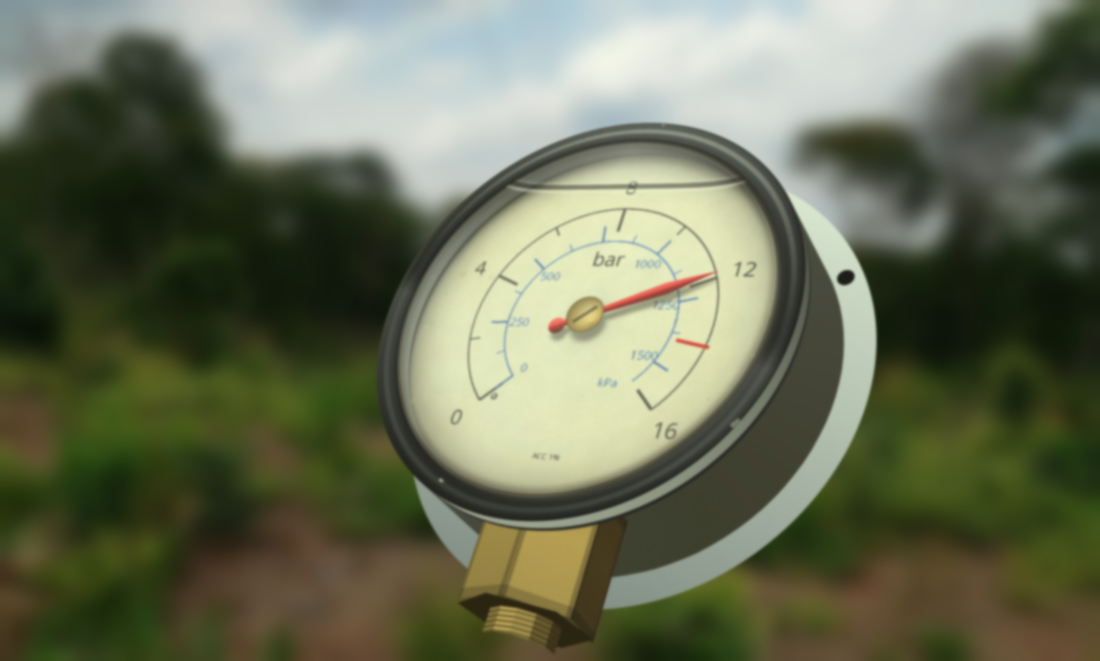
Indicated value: 12 bar
